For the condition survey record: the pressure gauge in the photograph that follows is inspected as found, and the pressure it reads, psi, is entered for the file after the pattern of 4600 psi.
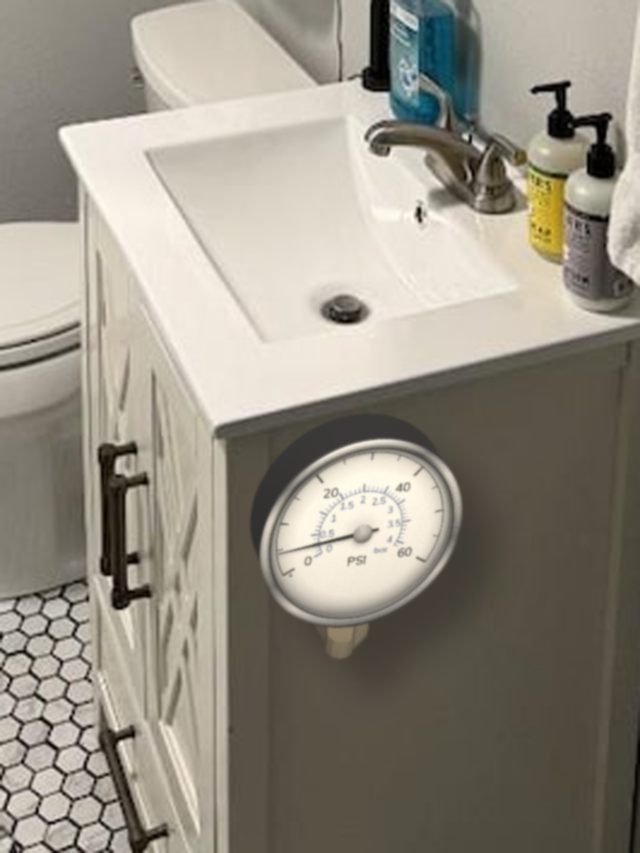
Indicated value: 5 psi
